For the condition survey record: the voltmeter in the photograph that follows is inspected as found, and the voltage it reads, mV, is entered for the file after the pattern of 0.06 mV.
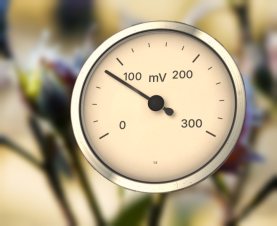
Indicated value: 80 mV
